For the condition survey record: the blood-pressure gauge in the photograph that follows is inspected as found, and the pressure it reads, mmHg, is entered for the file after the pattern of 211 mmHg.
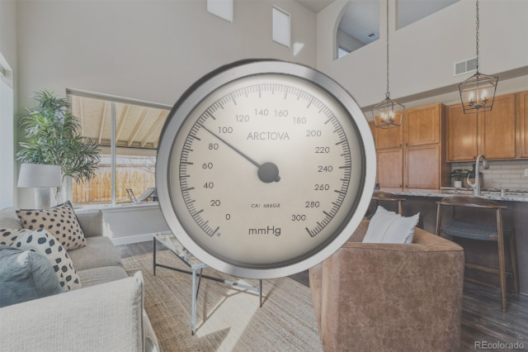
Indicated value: 90 mmHg
